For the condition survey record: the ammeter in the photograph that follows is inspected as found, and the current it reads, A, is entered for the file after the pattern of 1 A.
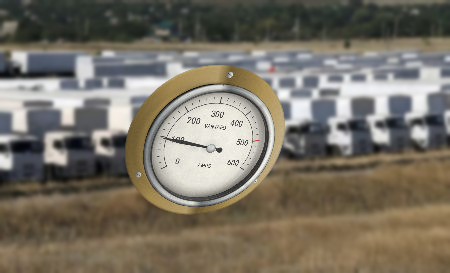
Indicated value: 100 A
